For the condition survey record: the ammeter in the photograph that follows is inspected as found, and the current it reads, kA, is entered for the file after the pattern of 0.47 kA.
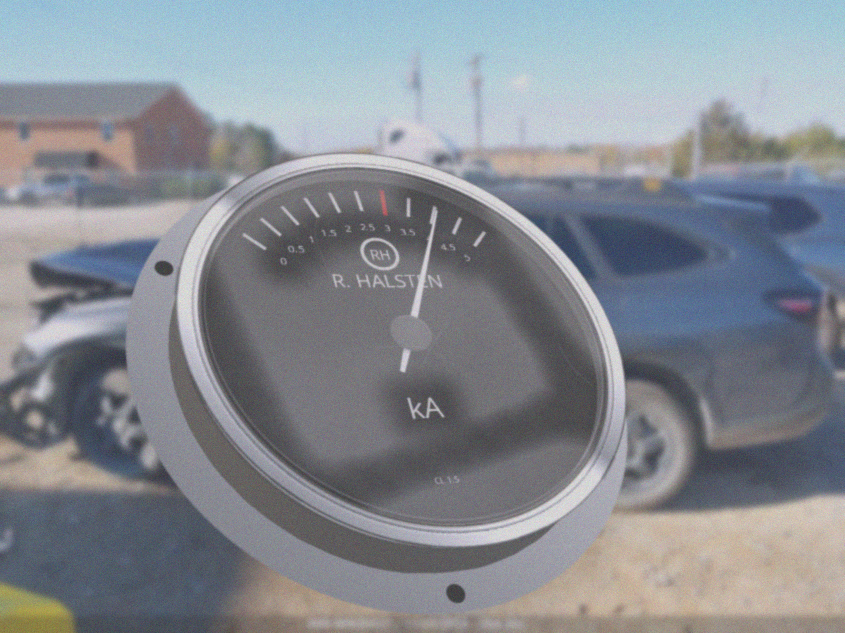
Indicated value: 4 kA
